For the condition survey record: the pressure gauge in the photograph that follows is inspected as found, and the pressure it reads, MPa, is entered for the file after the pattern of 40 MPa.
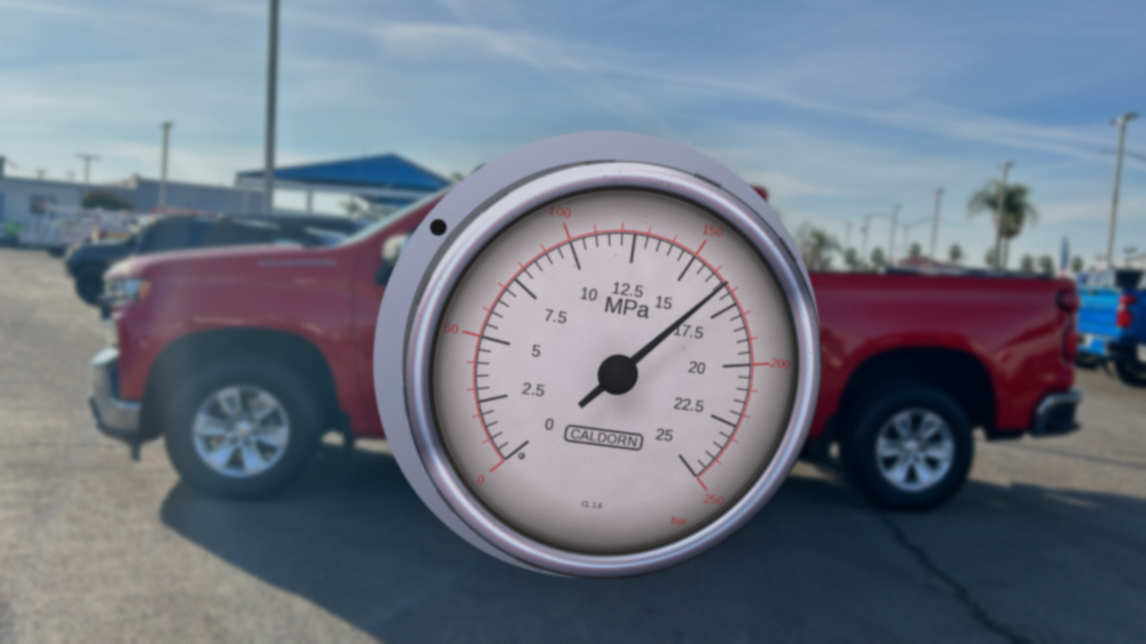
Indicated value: 16.5 MPa
